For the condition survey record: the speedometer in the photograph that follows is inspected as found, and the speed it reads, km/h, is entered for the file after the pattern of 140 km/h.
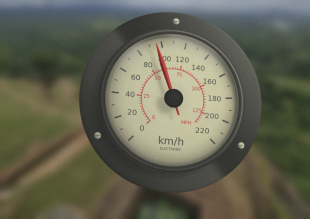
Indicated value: 95 km/h
